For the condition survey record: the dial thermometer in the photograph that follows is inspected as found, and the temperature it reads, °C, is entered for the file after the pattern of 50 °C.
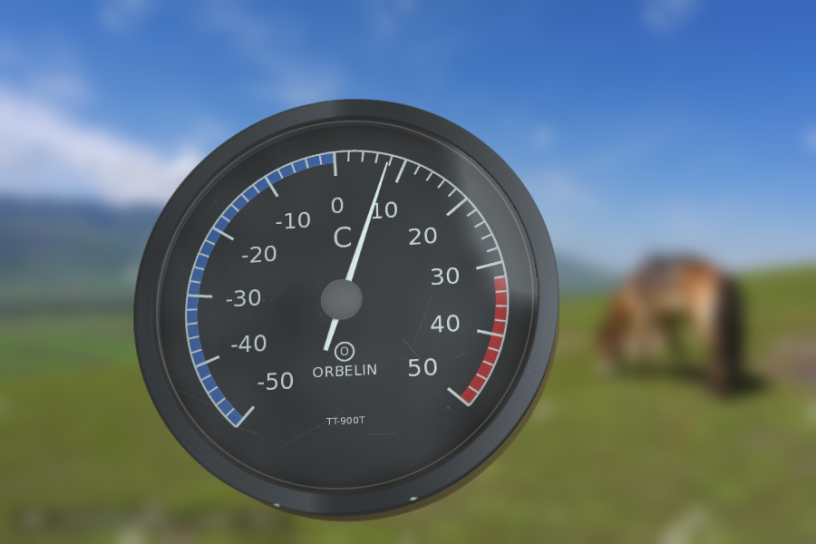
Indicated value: 8 °C
